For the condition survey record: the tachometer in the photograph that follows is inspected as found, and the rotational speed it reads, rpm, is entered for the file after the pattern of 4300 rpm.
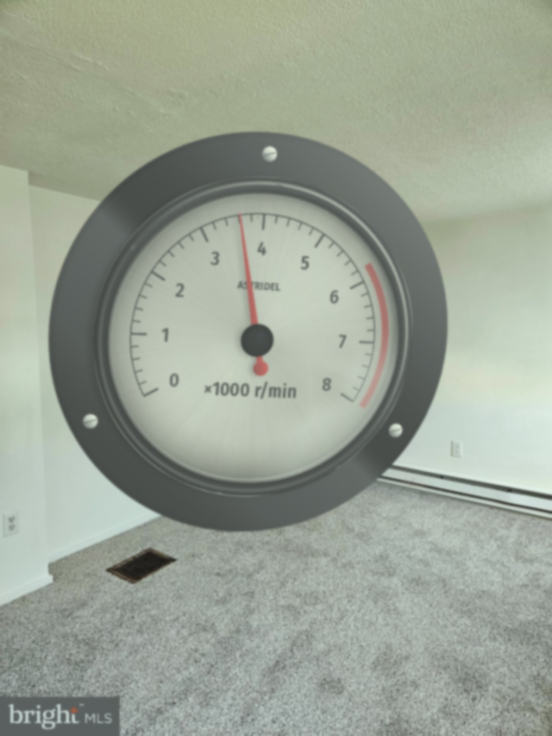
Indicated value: 3600 rpm
